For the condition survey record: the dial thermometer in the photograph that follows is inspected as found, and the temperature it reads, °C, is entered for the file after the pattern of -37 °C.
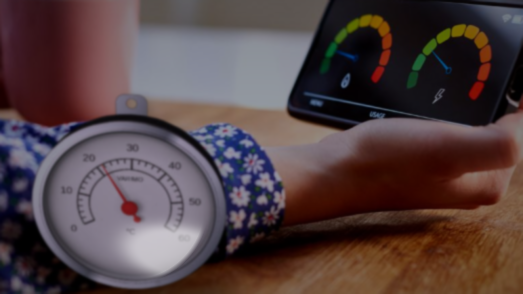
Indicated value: 22 °C
